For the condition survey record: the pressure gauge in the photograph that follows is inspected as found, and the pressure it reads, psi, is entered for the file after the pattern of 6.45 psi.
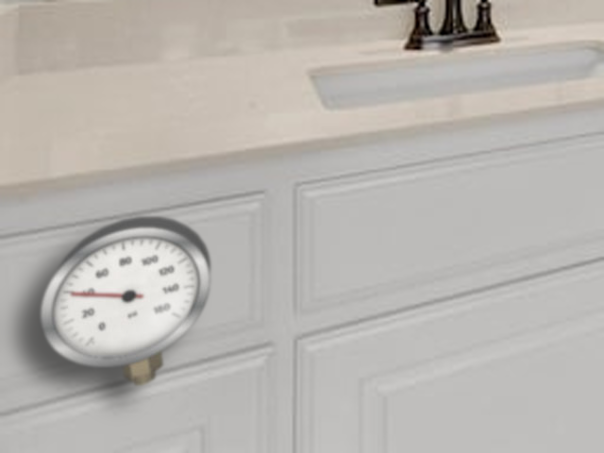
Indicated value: 40 psi
